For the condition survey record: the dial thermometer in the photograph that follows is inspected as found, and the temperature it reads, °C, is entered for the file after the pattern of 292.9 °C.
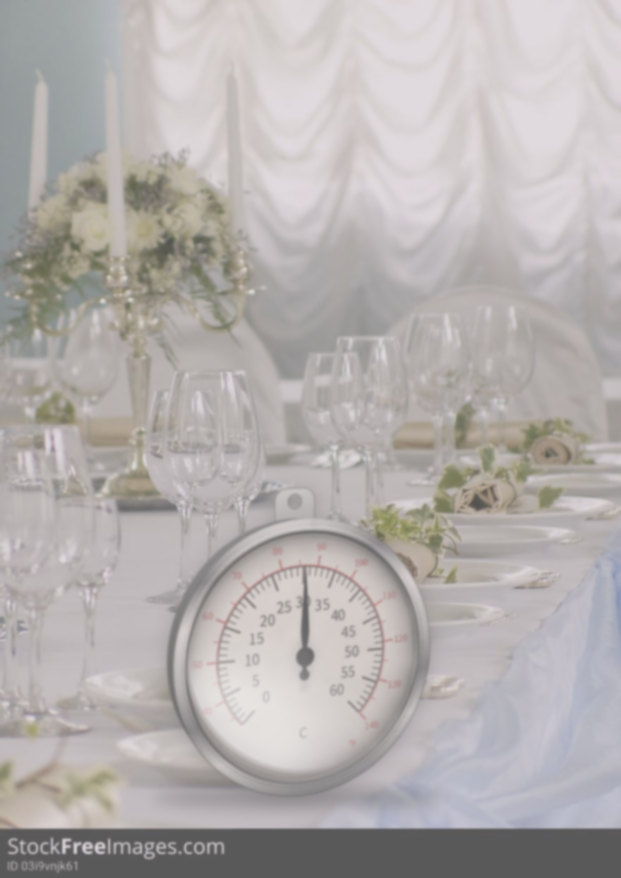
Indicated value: 30 °C
